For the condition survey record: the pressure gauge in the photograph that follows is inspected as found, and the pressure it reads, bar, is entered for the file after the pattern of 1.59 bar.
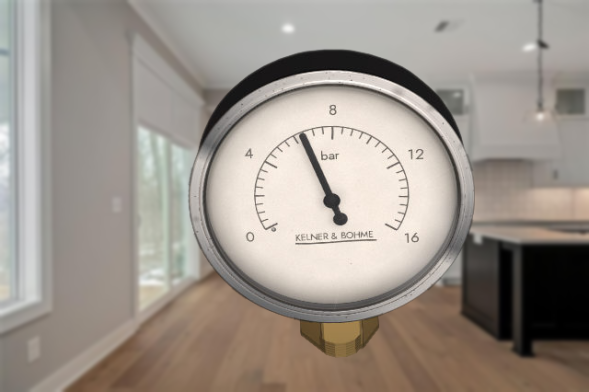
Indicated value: 6.5 bar
